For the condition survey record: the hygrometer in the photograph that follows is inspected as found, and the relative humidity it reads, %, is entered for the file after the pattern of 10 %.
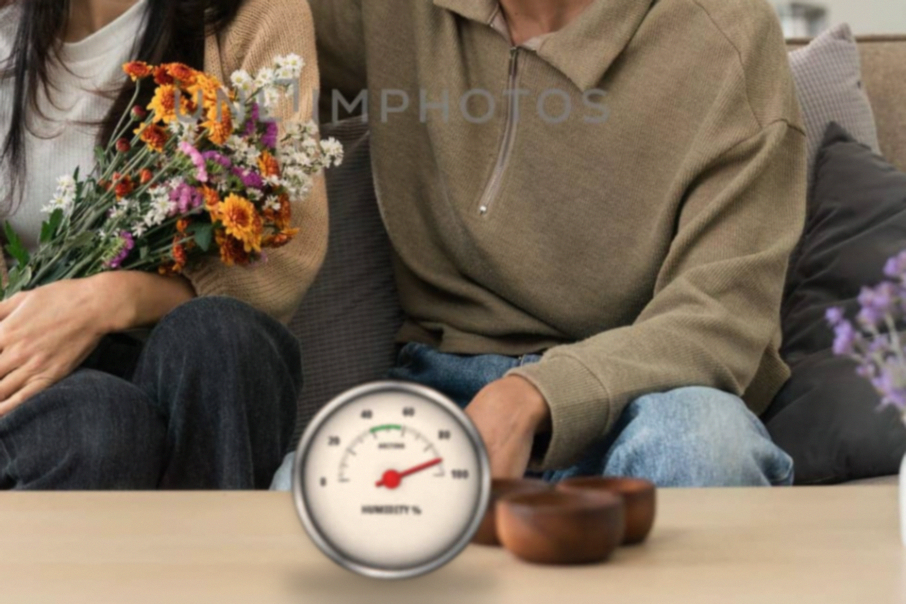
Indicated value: 90 %
